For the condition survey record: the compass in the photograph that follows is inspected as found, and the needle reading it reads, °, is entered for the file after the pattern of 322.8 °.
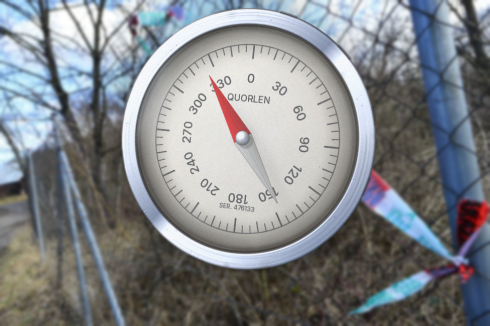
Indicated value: 325 °
